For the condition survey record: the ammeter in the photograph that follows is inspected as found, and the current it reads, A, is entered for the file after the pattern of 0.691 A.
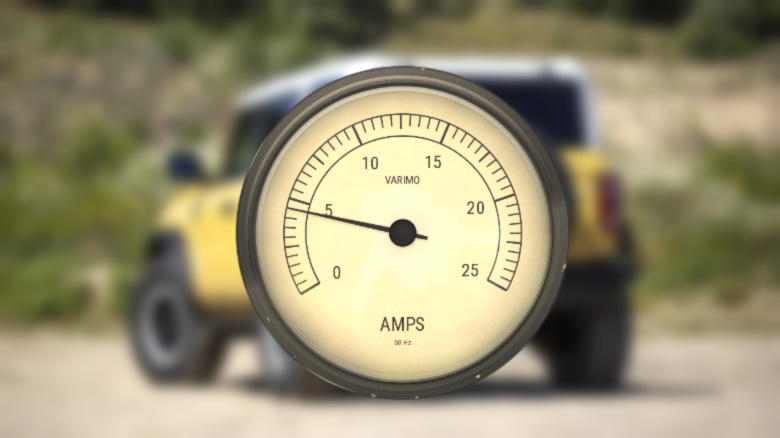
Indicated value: 4.5 A
